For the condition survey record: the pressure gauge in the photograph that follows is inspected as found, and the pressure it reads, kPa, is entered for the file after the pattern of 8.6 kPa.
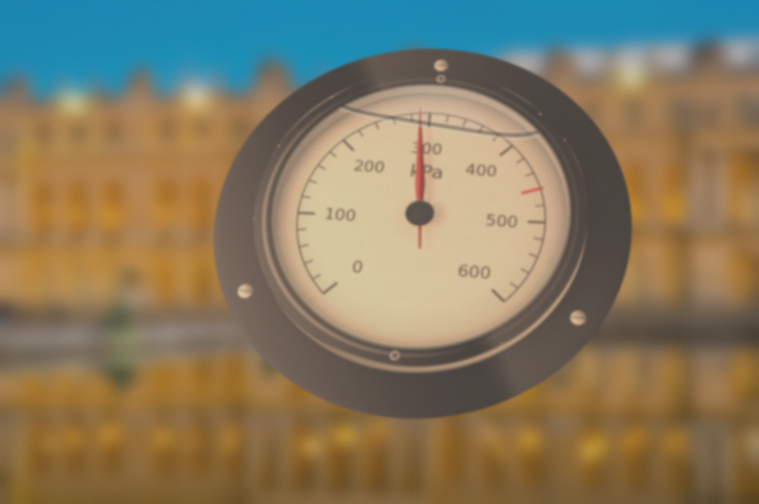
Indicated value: 290 kPa
